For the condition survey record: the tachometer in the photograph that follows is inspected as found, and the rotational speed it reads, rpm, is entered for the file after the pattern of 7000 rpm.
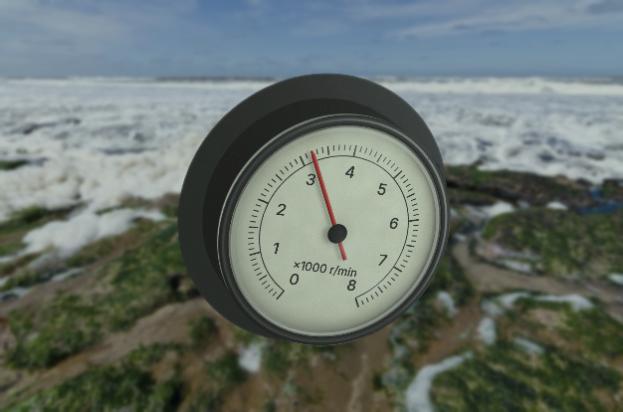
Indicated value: 3200 rpm
